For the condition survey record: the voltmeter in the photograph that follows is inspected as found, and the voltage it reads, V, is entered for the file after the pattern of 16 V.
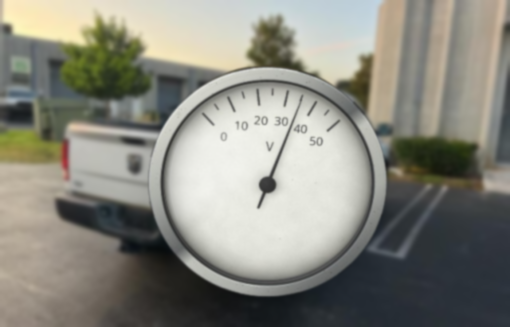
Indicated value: 35 V
